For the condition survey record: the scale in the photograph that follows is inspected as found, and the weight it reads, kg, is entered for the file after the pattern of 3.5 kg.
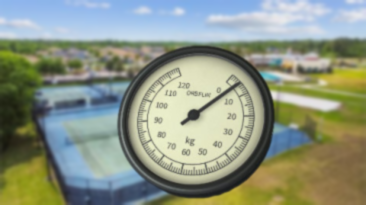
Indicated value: 5 kg
